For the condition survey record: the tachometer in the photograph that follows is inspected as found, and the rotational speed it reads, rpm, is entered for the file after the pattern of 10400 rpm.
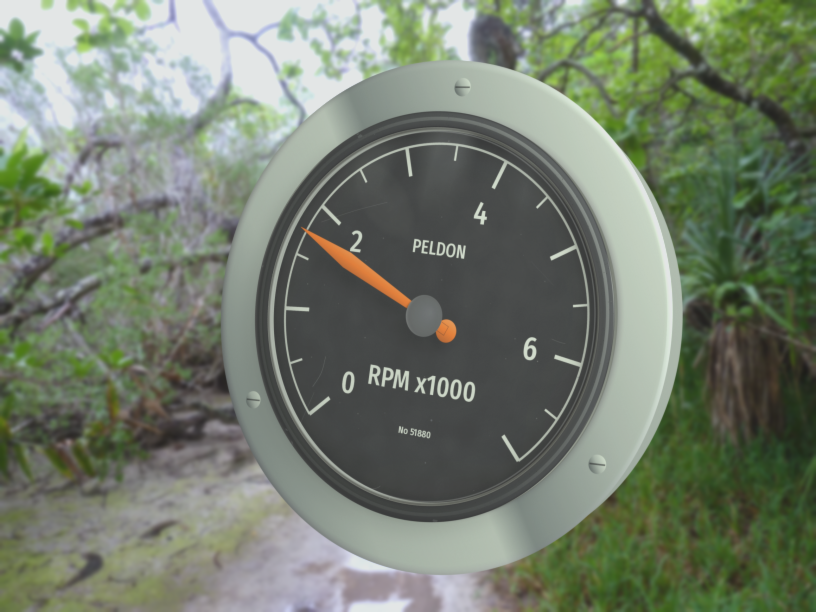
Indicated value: 1750 rpm
